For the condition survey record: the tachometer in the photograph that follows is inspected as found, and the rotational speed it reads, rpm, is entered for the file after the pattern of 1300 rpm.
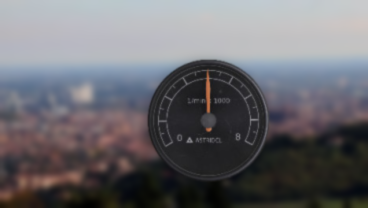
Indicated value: 4000 rpm
